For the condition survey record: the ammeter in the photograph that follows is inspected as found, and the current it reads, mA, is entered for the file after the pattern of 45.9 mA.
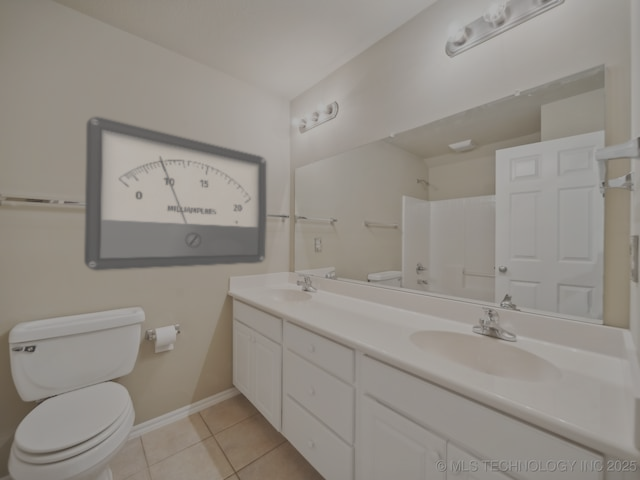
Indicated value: 10 mA
